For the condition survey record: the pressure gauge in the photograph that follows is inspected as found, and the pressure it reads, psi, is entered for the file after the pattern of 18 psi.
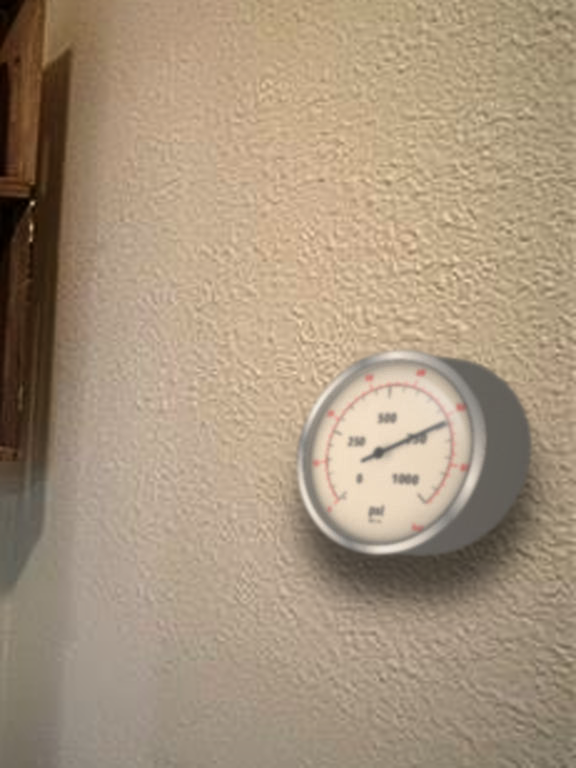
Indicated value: 750 psi
